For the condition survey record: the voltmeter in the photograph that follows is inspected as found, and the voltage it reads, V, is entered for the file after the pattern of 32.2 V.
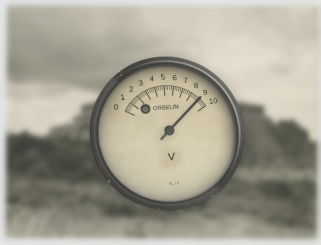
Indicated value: 9 V
